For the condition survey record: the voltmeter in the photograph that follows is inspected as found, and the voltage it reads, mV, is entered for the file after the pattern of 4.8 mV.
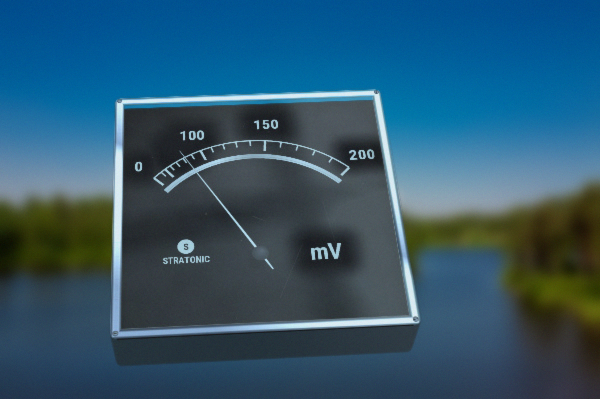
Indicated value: 80 mV
